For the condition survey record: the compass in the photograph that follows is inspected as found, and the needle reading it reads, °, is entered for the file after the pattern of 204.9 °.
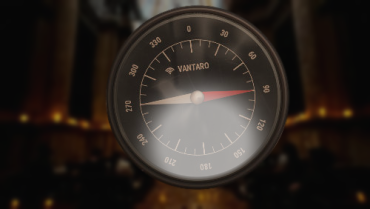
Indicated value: 90 °
